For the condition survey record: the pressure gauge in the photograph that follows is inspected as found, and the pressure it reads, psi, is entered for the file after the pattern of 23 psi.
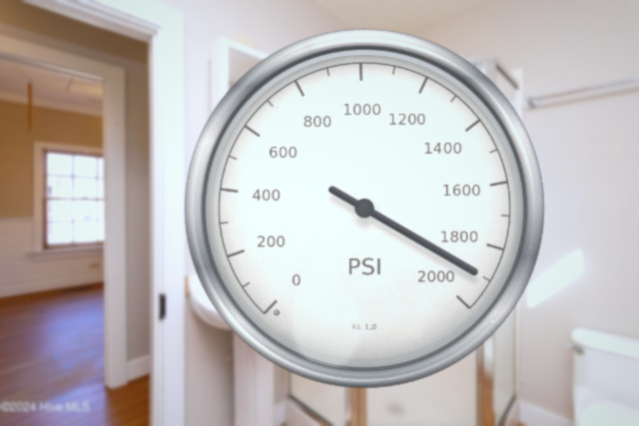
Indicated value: 1900 psi
